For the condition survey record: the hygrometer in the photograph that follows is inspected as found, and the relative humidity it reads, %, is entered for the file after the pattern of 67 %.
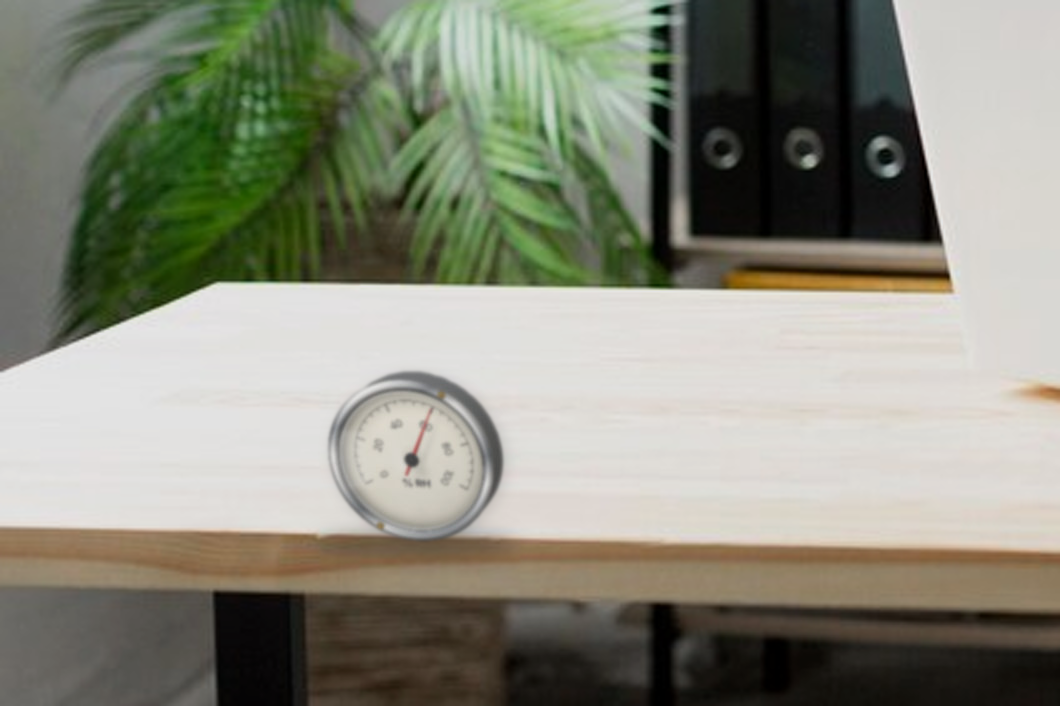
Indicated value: 60 %
